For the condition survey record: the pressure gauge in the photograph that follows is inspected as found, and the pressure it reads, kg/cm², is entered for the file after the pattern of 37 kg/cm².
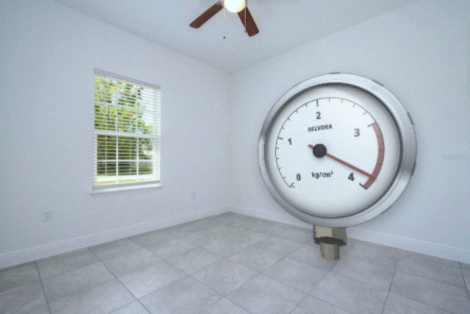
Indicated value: 3.8 kg/cm²
